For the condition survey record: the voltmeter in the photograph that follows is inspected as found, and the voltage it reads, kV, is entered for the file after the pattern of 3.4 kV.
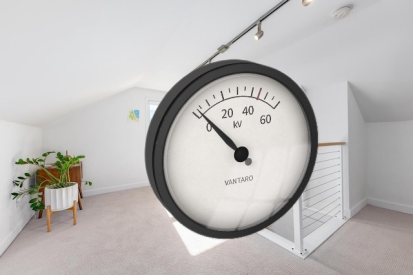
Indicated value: 2.5 kV
